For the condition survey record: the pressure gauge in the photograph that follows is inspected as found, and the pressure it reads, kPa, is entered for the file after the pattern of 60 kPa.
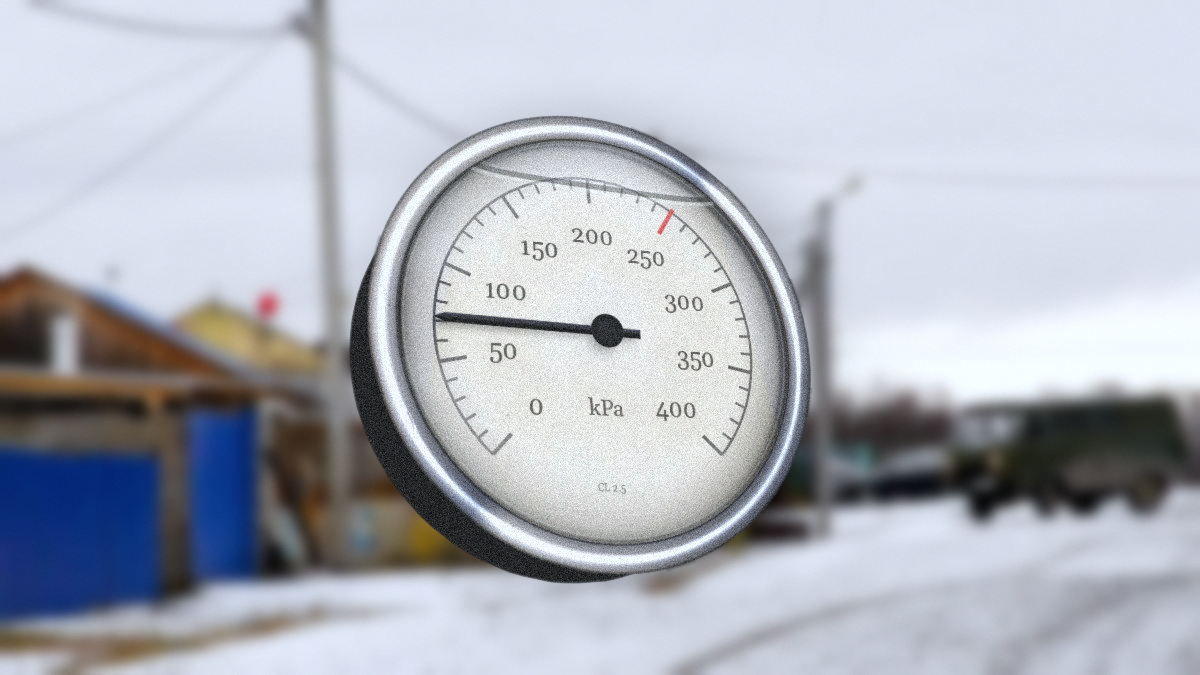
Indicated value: 70 kPa
